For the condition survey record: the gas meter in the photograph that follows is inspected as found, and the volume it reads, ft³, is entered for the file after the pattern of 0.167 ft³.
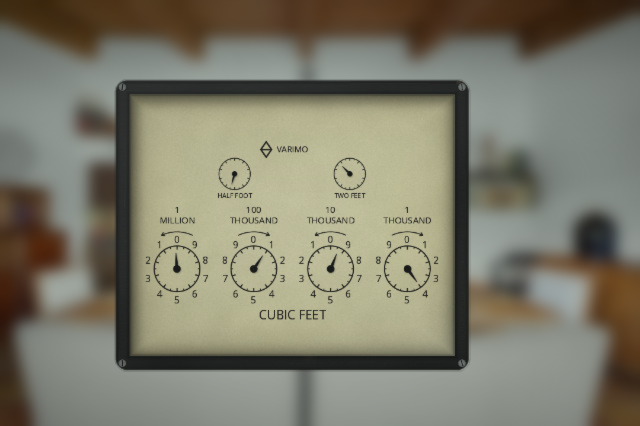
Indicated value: 9400 ft³
